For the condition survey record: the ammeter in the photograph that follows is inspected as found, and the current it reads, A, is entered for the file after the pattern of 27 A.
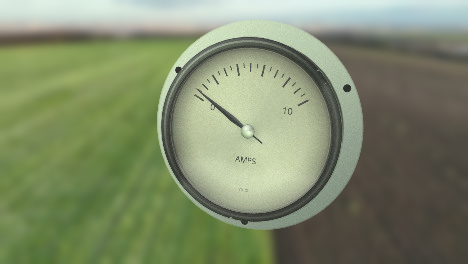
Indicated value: 0.5 A
